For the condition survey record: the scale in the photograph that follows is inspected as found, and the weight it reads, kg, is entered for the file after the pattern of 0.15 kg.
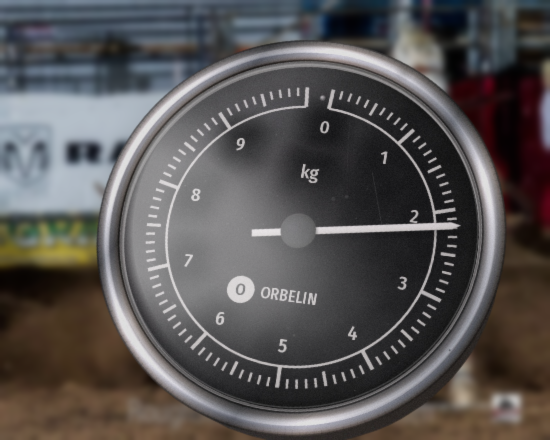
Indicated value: 2.2 kg
